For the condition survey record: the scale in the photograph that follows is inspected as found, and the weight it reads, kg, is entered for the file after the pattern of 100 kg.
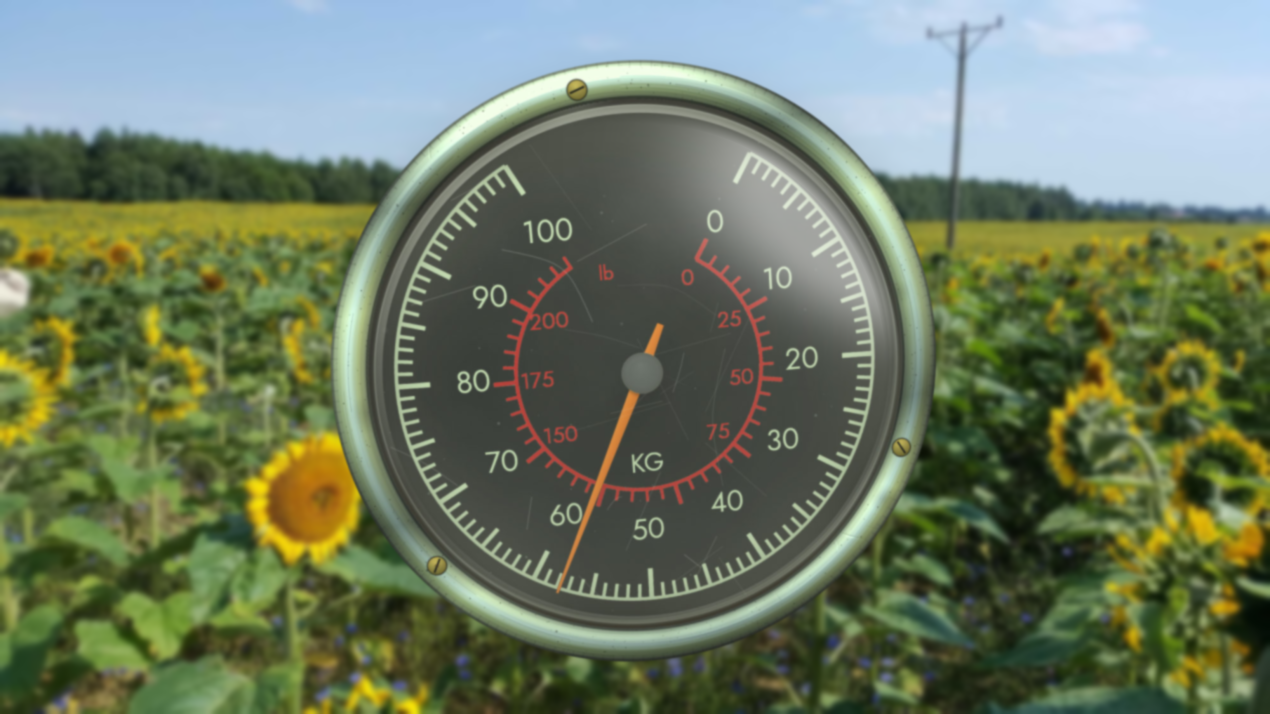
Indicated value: 58 kg
